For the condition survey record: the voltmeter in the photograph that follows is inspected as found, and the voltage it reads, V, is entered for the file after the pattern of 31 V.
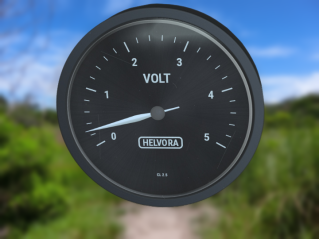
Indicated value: 0.3 V
